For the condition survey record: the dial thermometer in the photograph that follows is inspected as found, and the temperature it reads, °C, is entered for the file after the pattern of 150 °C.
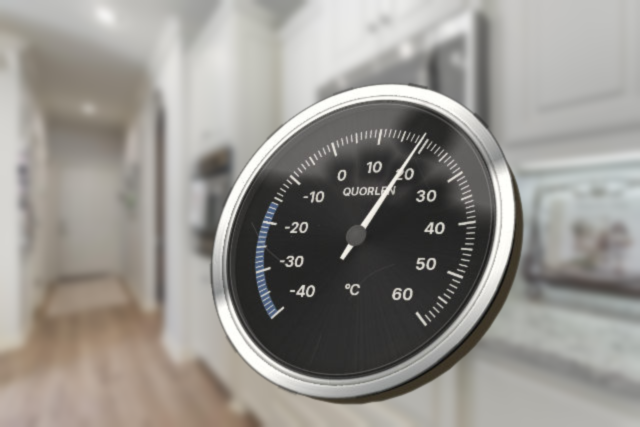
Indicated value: 20 °C
